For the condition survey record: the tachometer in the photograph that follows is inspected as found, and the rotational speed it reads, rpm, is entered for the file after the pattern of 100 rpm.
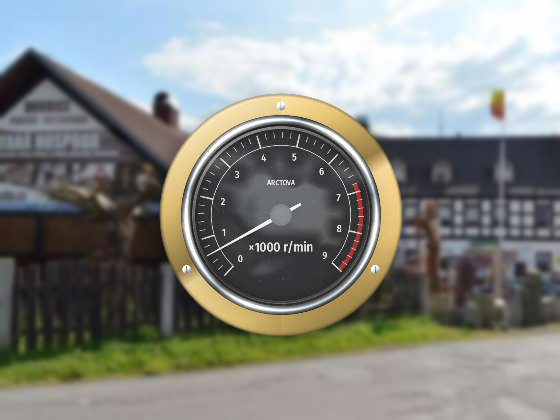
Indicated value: 600 rpm
